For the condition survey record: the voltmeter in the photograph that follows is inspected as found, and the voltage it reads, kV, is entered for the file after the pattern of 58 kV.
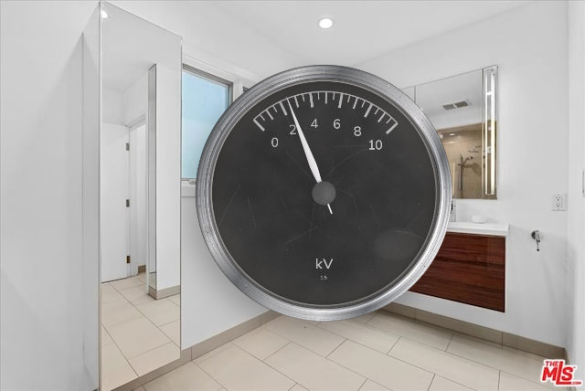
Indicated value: 2.5 kV
